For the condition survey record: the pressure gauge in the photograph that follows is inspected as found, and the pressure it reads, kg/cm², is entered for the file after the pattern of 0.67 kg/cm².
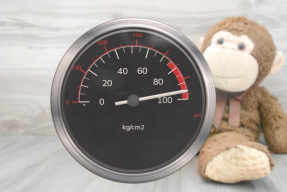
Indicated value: 95 kg/cm²
